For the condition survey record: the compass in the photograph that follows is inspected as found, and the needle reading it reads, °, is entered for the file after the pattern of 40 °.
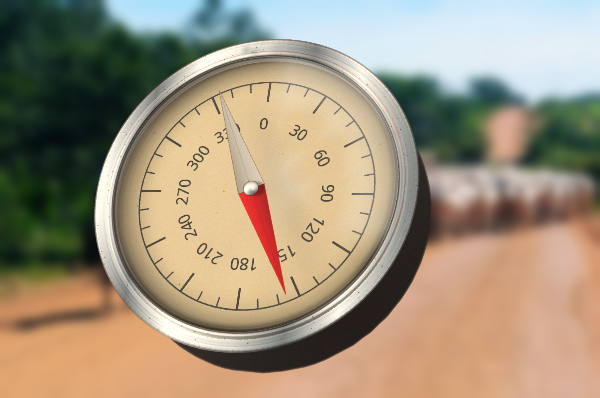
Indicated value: 155 °
